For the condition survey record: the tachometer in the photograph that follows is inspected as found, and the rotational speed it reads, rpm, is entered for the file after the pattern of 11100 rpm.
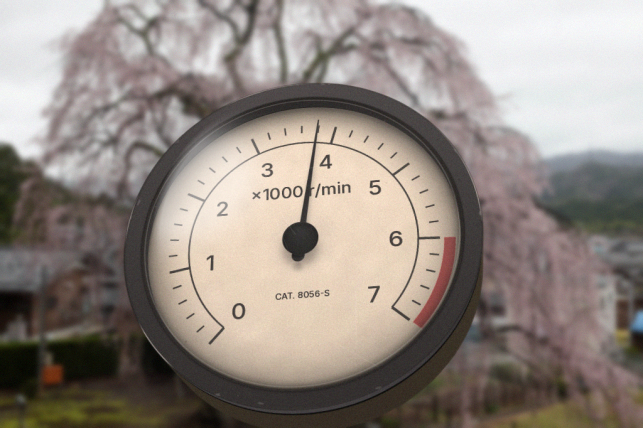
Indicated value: 3800 rpm
